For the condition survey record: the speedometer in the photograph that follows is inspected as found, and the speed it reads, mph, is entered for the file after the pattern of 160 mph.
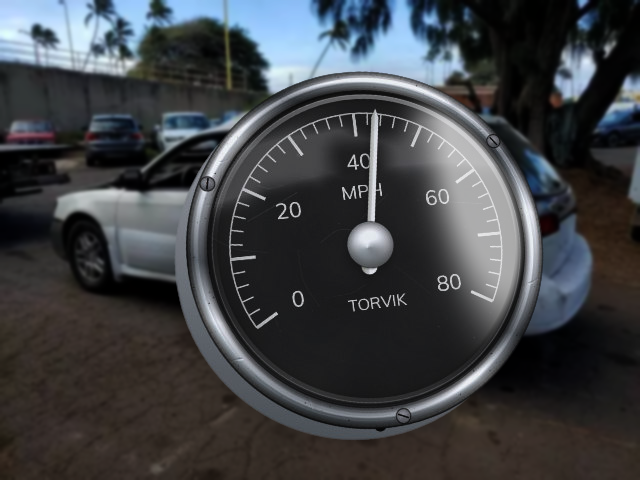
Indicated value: 43 mph
